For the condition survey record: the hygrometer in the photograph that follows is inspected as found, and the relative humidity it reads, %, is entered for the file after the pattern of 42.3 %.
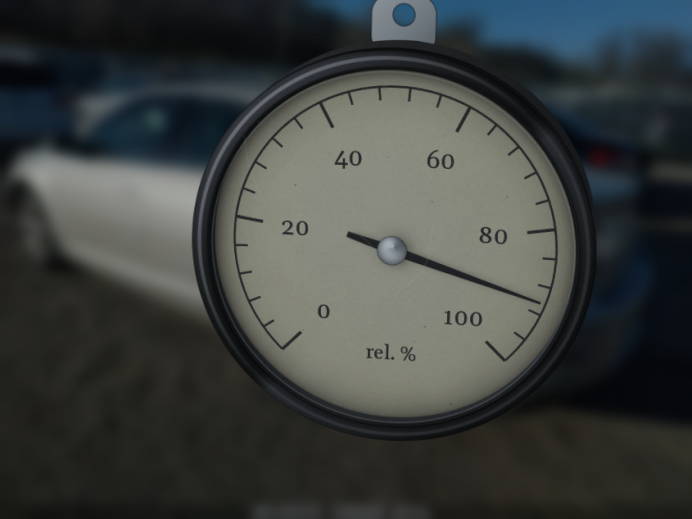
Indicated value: 90 %
